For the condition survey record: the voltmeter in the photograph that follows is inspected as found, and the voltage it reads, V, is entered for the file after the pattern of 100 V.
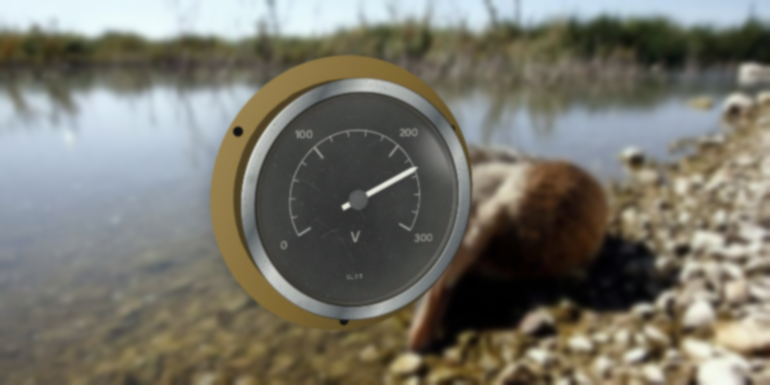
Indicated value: 230 V
